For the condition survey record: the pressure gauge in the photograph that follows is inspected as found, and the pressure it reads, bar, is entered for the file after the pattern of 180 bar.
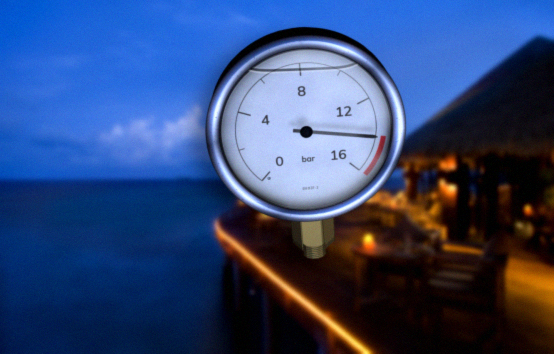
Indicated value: 14 bar
